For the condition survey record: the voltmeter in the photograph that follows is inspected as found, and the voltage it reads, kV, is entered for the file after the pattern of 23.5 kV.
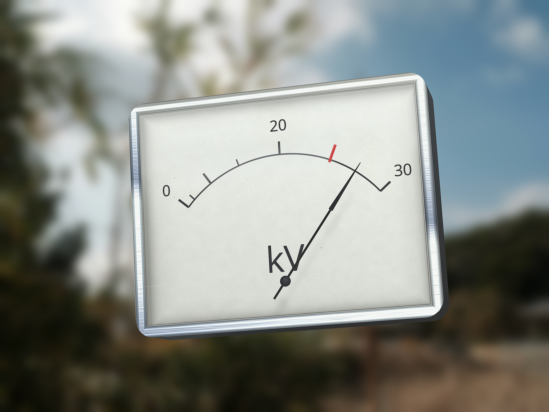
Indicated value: 27.5 kV
